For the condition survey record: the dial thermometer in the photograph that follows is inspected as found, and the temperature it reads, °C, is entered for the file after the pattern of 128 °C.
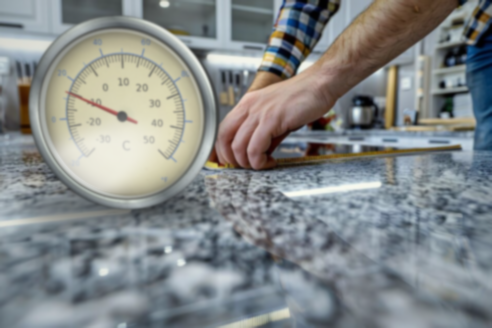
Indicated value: -10 °C
